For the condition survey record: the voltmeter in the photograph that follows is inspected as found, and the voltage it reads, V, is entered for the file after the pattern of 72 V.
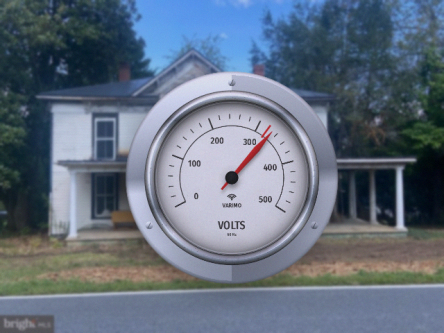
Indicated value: 330 V
